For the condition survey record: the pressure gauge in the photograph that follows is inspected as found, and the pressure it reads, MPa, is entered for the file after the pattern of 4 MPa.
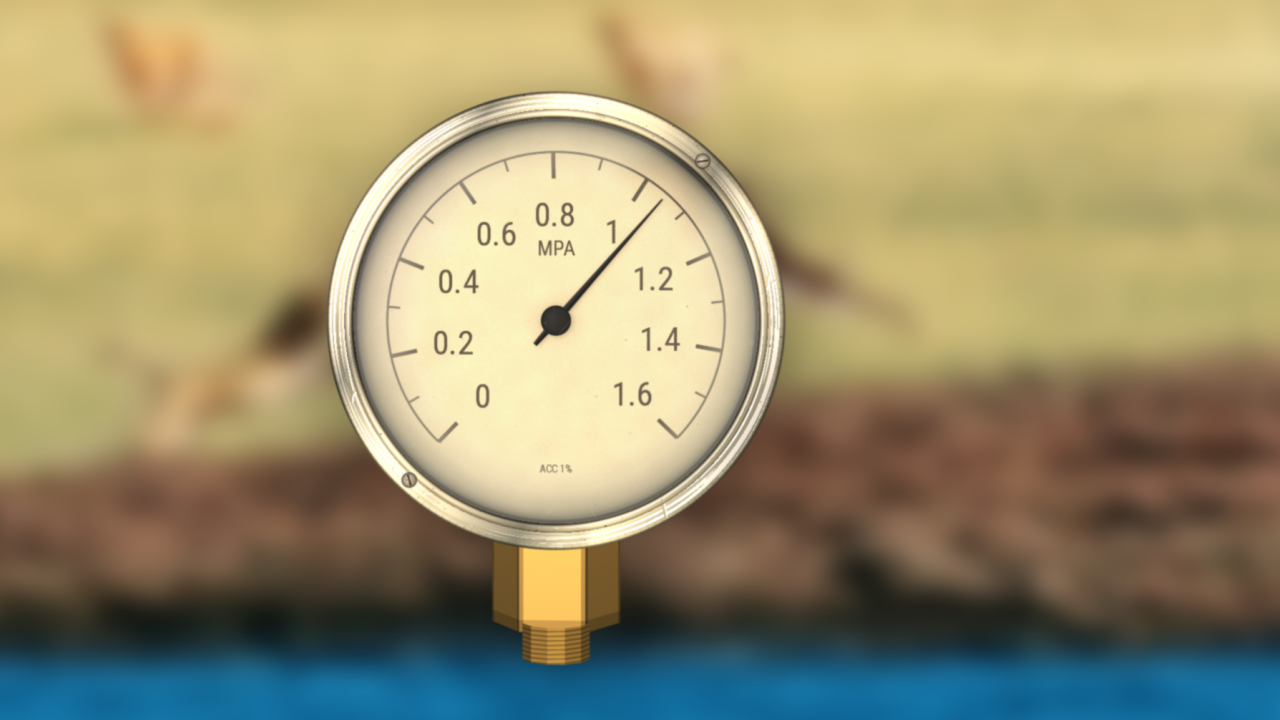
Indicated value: 1.05 MPa
